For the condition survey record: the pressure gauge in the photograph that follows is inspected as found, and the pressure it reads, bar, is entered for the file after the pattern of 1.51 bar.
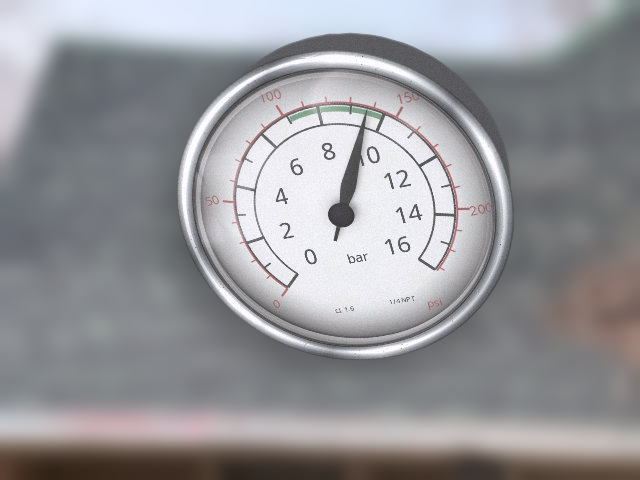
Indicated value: 9.5 bar
